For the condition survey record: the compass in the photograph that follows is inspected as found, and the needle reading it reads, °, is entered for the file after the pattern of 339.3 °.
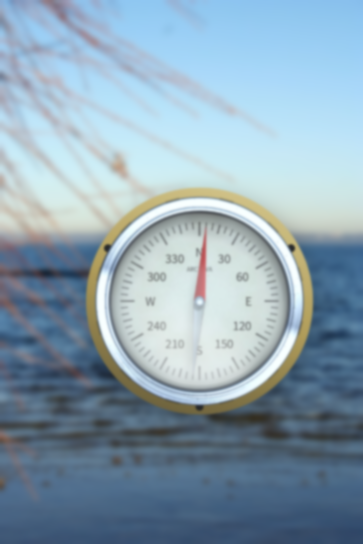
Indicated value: 5 °
